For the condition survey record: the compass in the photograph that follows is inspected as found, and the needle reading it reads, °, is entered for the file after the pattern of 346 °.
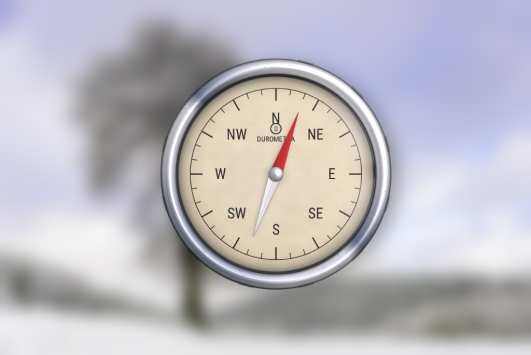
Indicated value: 20 °
